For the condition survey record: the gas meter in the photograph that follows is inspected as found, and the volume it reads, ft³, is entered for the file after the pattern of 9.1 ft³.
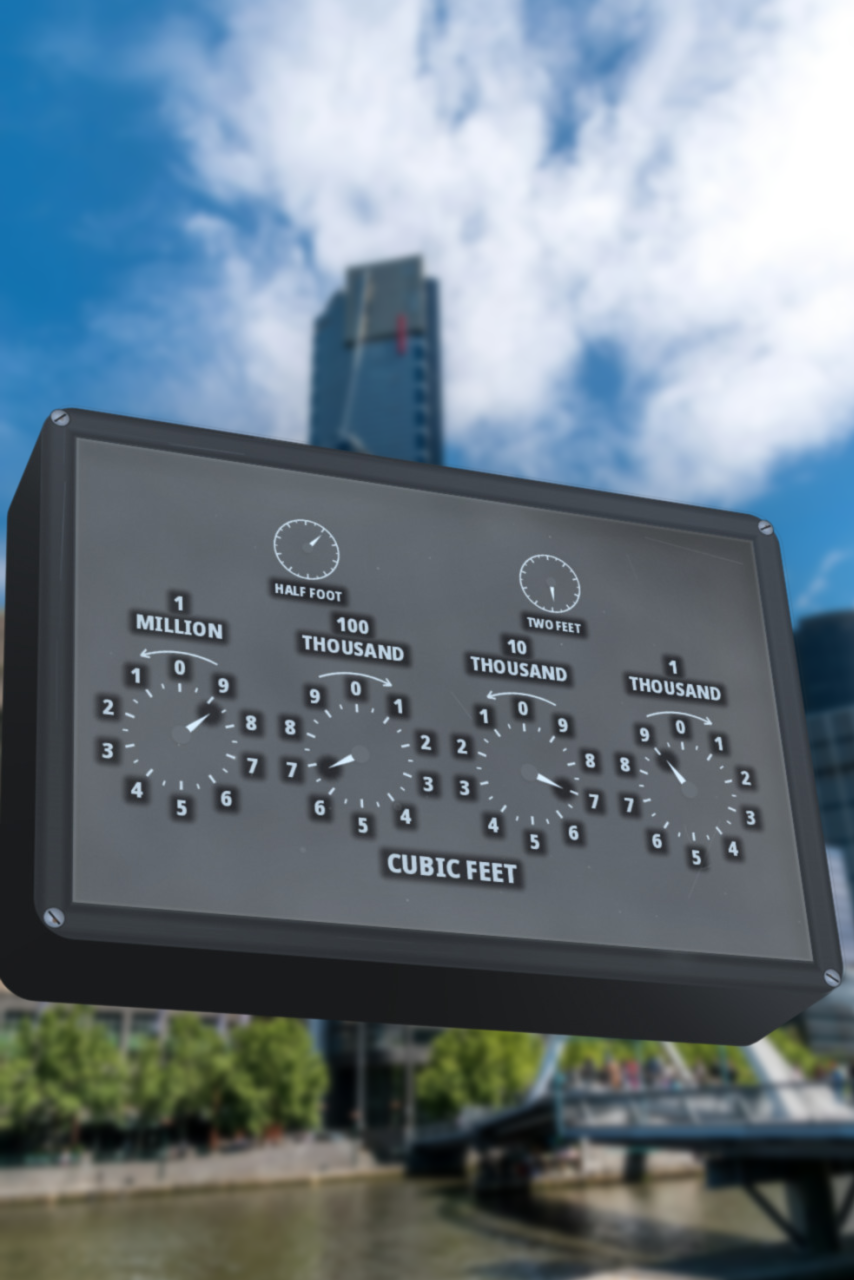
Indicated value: 866900 ft³
